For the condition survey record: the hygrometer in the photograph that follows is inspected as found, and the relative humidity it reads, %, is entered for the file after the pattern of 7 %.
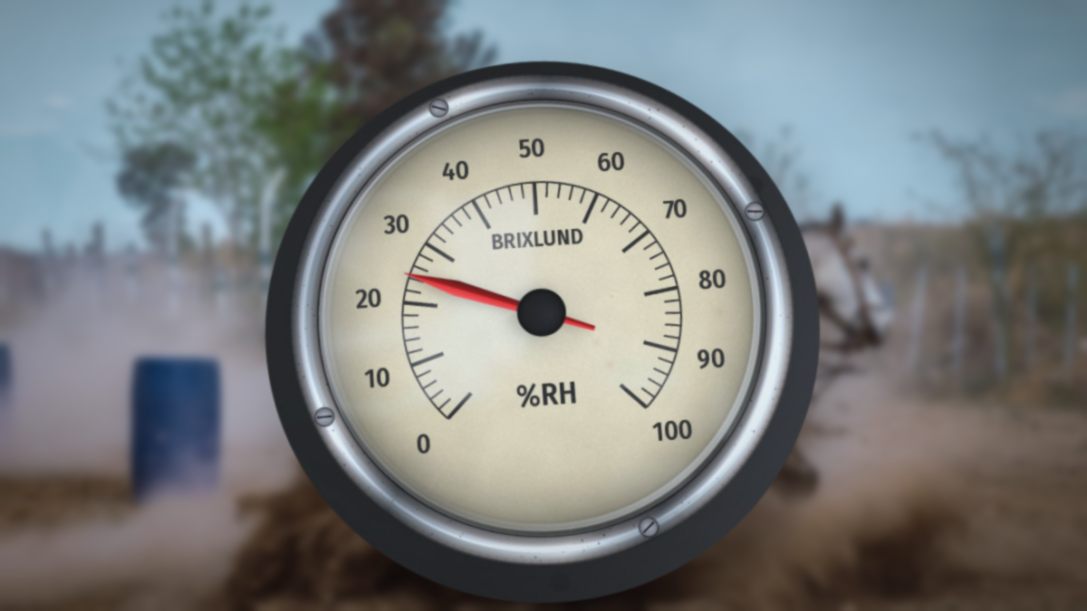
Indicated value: 24 %
